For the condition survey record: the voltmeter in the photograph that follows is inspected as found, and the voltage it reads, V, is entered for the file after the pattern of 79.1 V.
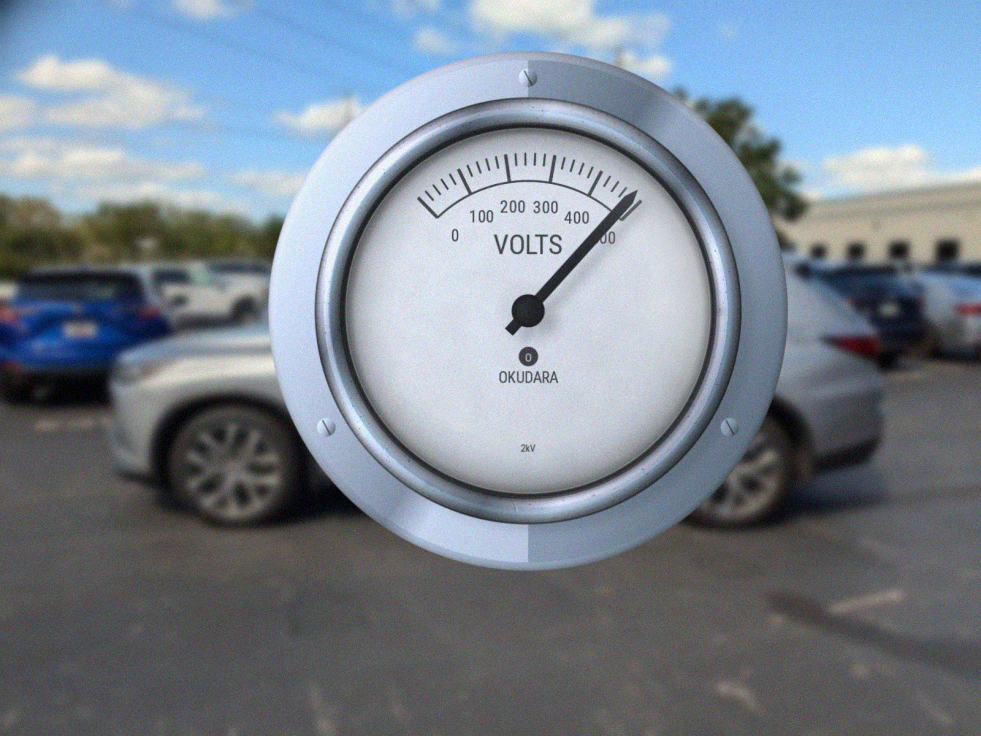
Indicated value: 480 V
